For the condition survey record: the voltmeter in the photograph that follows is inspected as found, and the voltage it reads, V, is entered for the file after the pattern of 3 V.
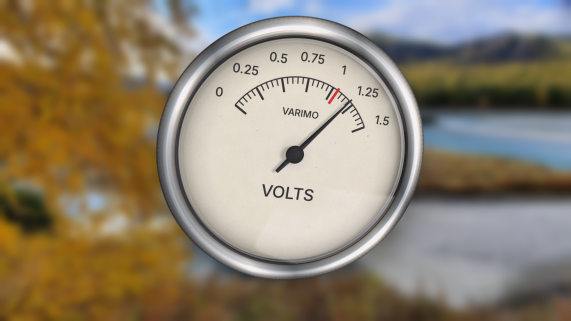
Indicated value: 1.2 V
